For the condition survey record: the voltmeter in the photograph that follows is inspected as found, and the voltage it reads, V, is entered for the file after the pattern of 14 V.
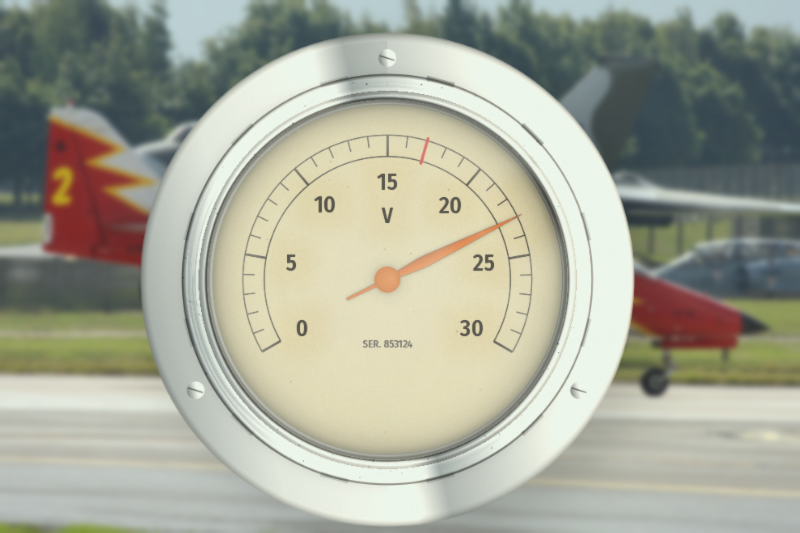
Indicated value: 23 V
